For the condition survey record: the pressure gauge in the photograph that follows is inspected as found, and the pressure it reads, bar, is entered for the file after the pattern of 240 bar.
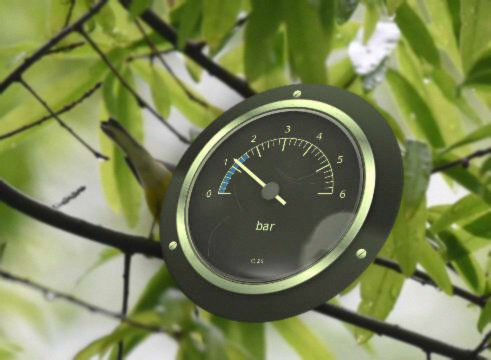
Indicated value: 1.2 bar
